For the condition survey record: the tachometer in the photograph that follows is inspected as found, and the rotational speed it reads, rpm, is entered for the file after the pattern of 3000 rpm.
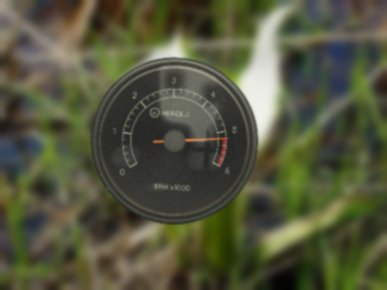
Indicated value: 5200 rpm
